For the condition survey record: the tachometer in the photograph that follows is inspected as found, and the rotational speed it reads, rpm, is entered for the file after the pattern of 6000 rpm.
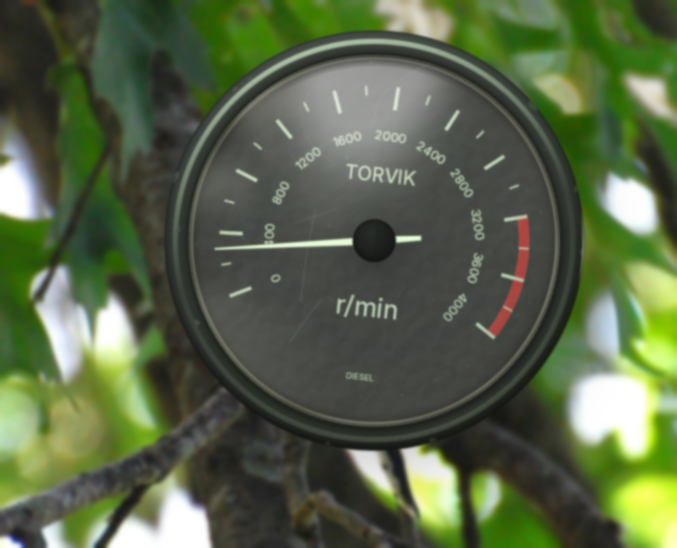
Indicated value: 300 rpm
